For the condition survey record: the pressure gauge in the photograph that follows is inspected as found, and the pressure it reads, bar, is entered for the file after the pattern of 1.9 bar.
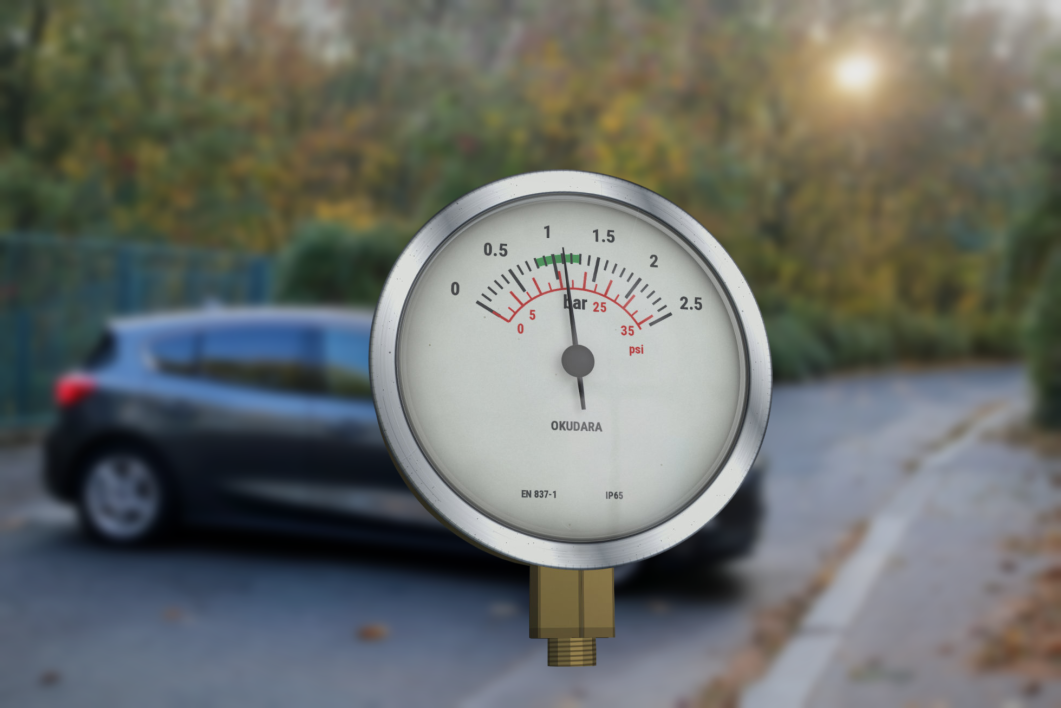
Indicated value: 1.1 bar
